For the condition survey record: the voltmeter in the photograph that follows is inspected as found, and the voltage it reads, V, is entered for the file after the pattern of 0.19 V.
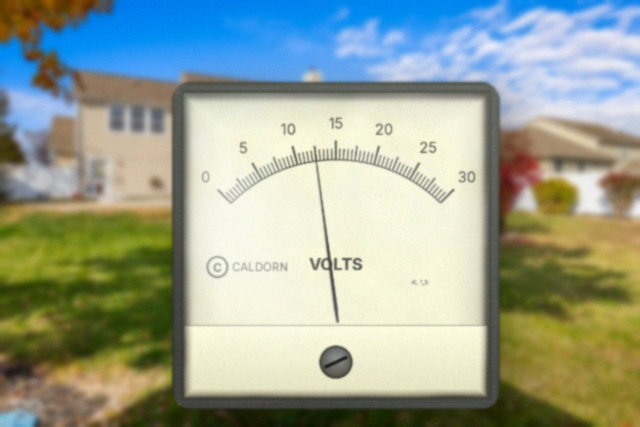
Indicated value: 12.5 V
